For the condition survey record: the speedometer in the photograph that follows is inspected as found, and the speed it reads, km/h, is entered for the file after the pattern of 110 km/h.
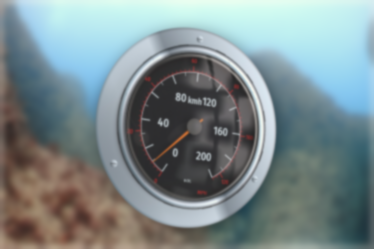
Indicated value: 10 km/h
